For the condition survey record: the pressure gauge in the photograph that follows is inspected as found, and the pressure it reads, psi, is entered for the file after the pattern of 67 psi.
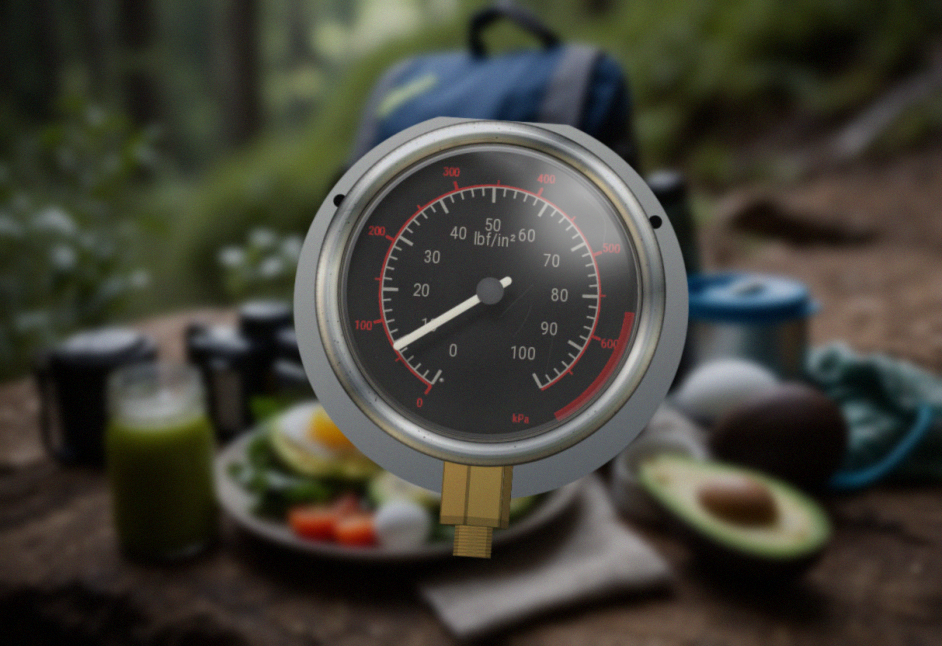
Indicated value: 9 psi
